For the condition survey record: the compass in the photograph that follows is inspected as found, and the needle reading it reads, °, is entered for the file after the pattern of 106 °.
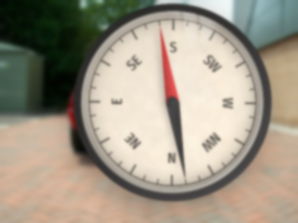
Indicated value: 170 °
